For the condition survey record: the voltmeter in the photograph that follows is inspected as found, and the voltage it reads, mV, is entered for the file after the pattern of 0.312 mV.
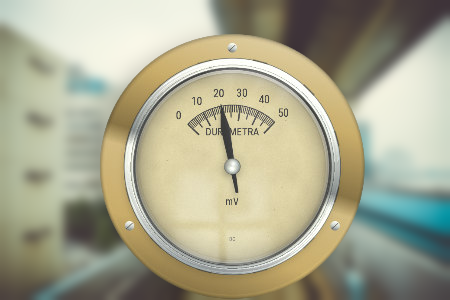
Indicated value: 20 mV
